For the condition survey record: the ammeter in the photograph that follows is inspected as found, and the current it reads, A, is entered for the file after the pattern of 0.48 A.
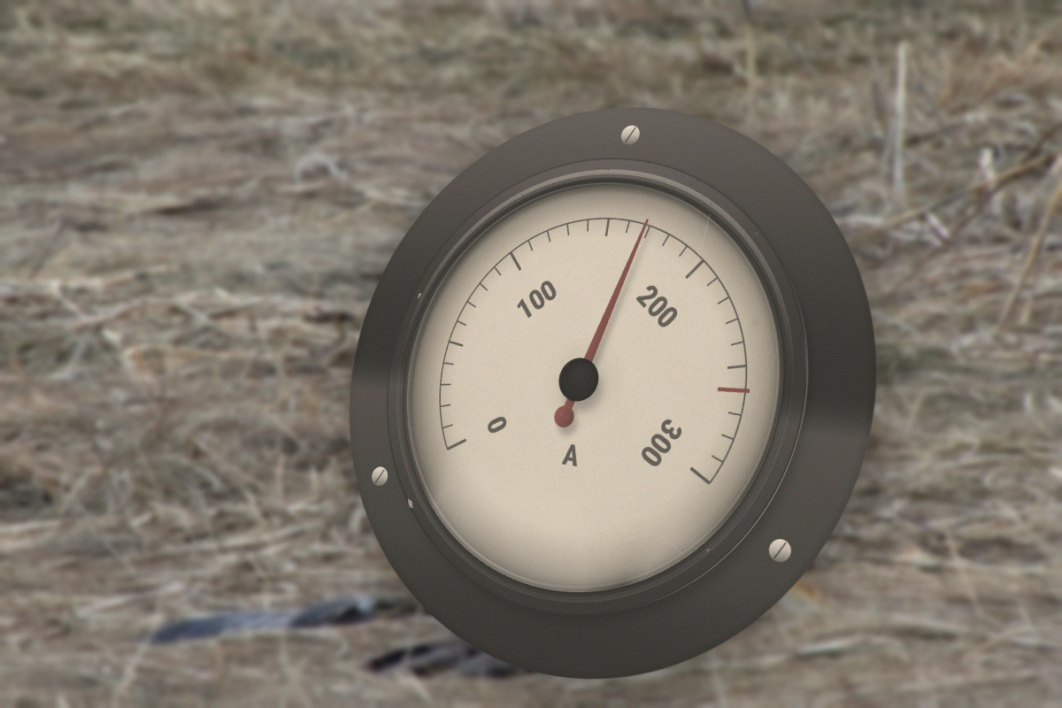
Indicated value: 170 A
